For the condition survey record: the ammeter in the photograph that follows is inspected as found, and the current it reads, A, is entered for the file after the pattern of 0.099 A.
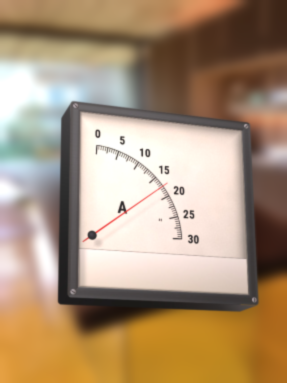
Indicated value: 17.5 A
